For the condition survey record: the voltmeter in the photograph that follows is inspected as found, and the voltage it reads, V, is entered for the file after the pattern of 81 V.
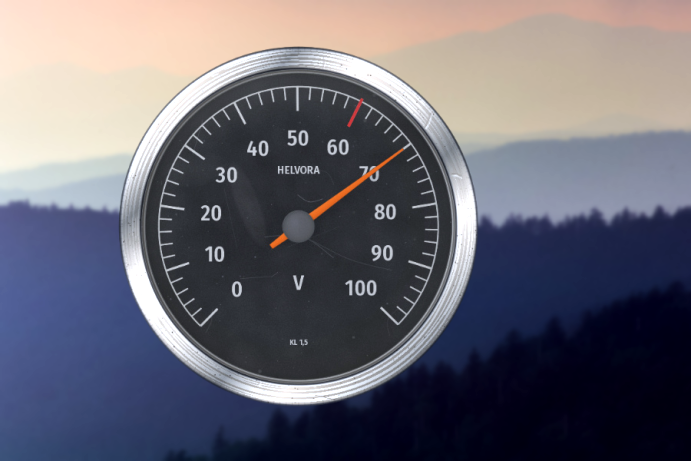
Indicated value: 70 V
